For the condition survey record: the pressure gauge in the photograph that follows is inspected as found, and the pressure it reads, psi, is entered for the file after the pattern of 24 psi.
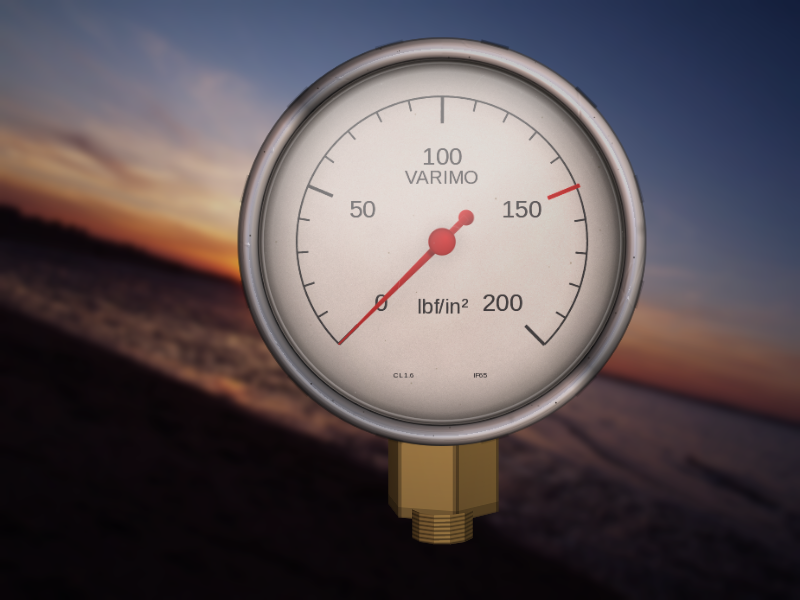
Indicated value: 0 psi
